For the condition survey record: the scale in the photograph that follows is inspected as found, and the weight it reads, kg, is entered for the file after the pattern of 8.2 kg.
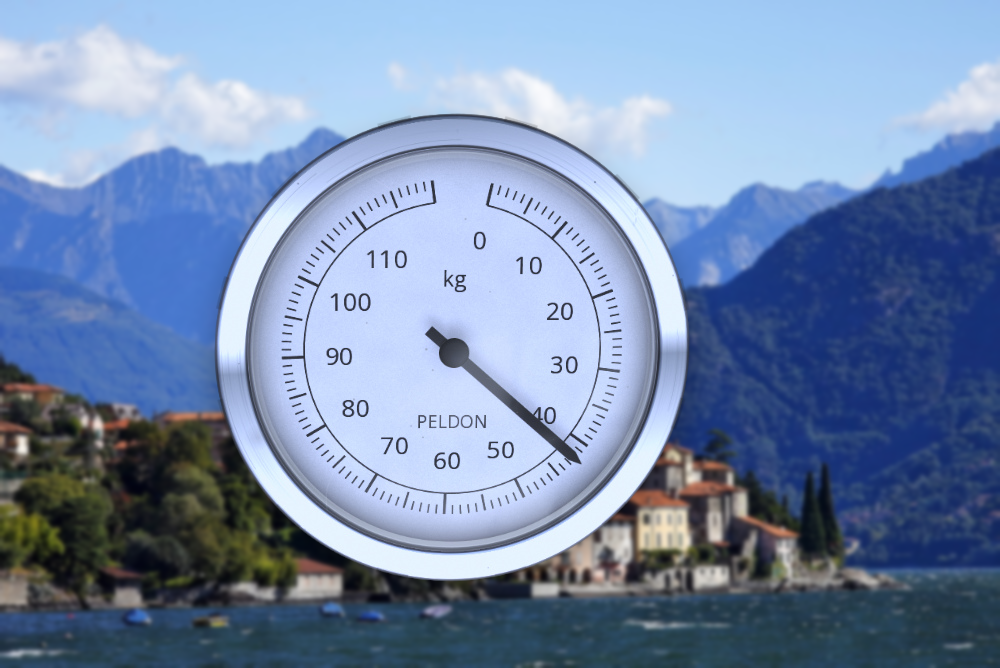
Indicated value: 42 kg
